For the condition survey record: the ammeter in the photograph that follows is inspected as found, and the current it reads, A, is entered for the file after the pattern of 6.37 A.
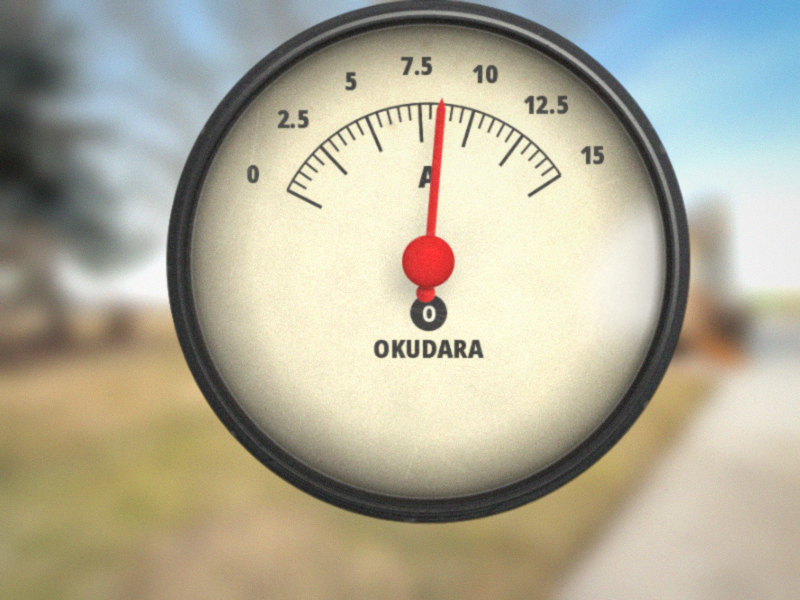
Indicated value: 8.5 A
